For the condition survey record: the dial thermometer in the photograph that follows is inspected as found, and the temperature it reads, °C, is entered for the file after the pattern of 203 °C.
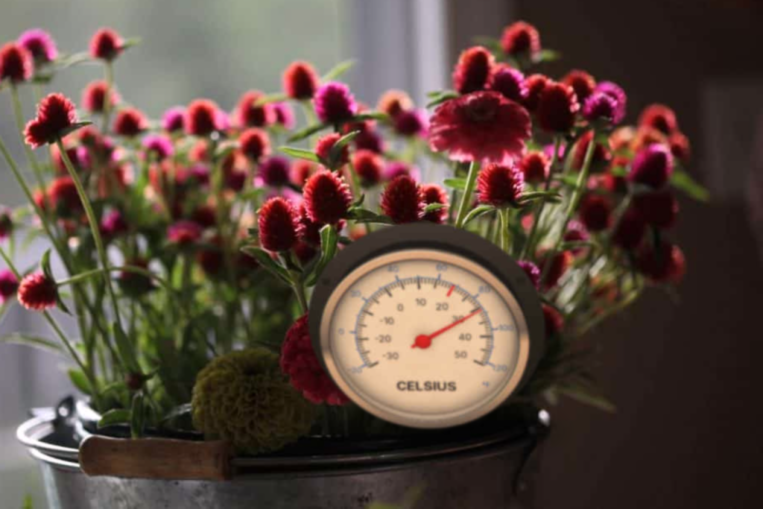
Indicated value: 30 °C
